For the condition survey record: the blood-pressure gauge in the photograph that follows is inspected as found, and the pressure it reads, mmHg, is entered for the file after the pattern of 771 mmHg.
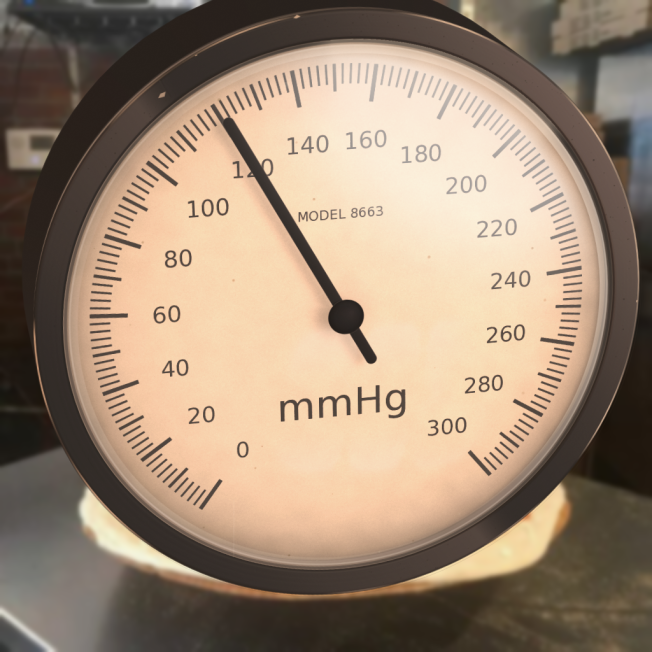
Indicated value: 121 mmHg
